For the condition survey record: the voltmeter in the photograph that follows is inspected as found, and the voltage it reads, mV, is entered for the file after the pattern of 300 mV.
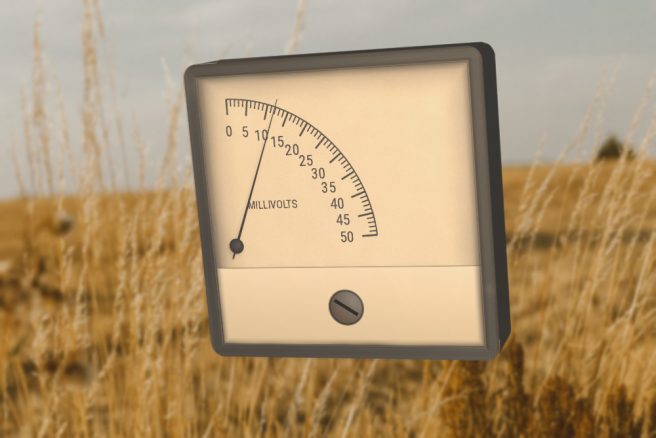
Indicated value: 12 mV
